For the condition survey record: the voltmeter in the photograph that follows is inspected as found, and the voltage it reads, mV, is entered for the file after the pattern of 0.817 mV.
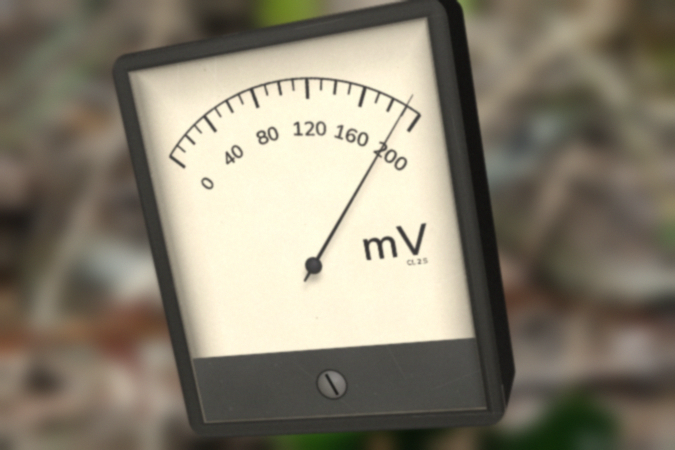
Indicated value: 190 mV
